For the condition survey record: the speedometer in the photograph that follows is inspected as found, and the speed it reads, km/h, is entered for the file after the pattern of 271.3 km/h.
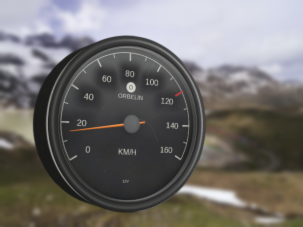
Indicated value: 15 km/h
